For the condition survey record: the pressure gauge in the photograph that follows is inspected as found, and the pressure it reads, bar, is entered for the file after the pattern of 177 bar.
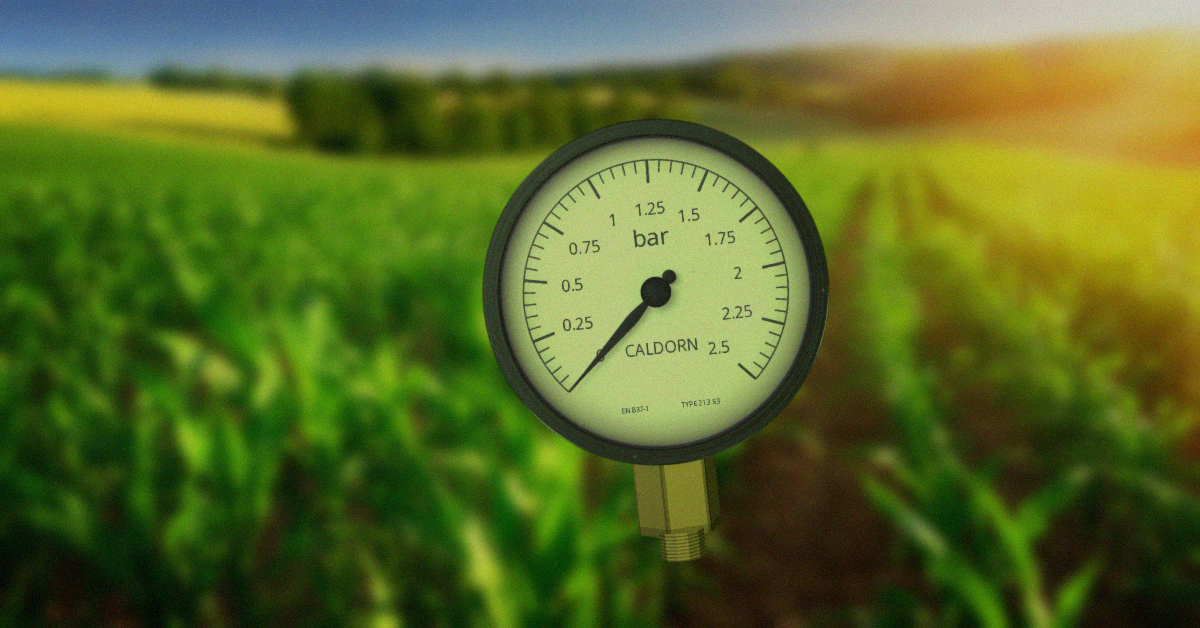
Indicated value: 0 bar
